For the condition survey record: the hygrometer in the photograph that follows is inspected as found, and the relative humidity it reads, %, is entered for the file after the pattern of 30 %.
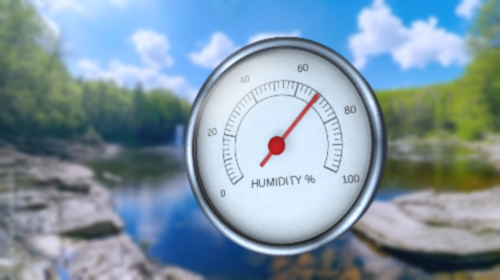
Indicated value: 70 %
